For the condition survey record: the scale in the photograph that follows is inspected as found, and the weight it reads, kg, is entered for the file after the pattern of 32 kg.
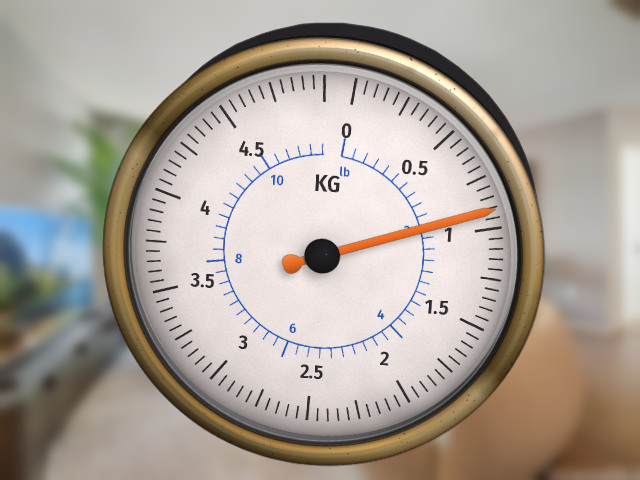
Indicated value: 0.9 kg
